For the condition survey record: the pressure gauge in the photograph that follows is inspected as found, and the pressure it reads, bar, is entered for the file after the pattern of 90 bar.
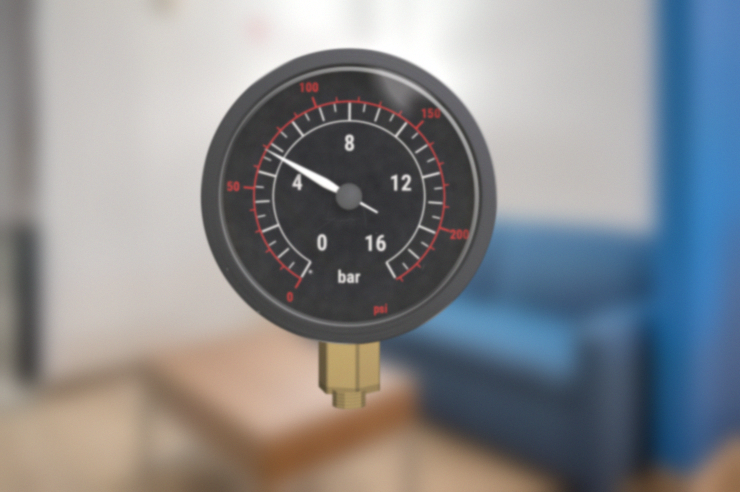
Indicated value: 4.75 bar
